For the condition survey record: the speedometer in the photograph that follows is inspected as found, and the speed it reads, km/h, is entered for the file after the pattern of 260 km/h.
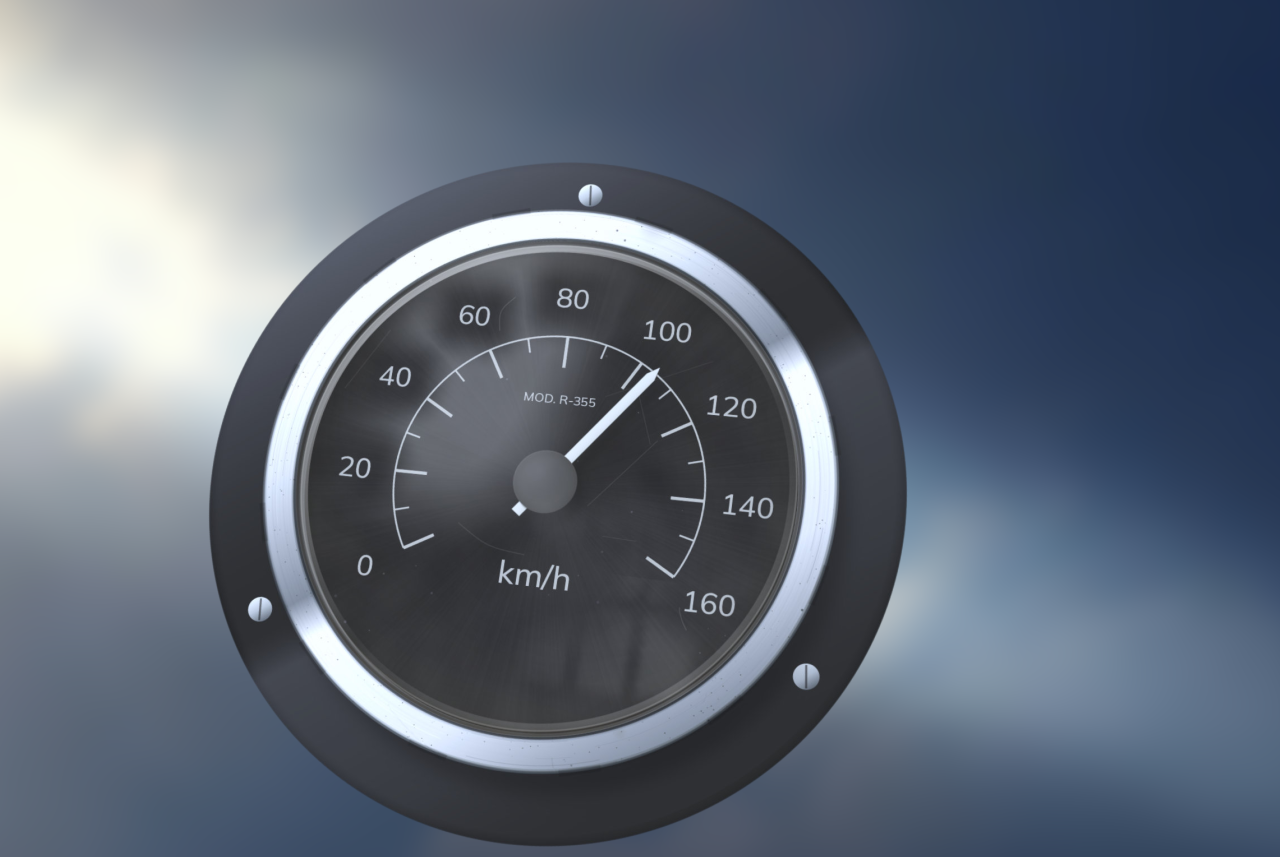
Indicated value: 105 km/h
